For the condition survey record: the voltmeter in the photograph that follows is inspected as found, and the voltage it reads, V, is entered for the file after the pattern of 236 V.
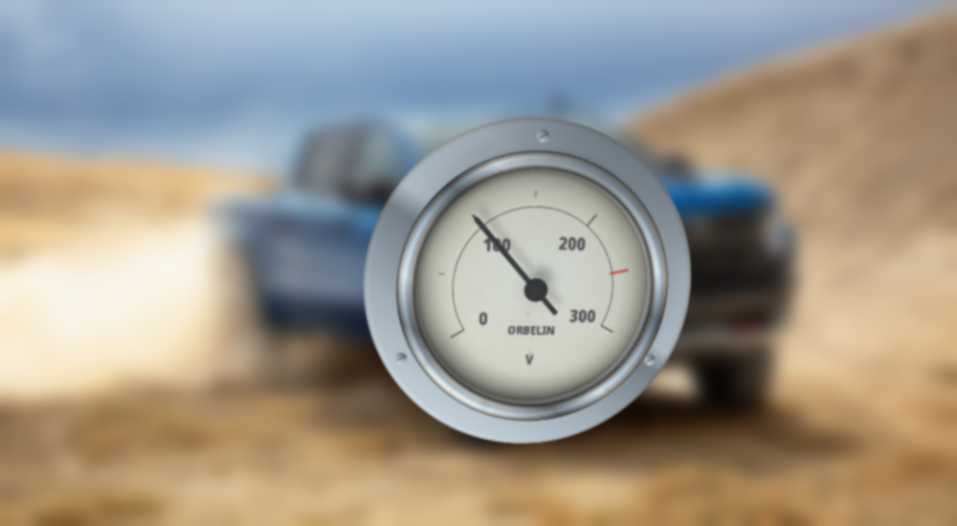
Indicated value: 100 V
